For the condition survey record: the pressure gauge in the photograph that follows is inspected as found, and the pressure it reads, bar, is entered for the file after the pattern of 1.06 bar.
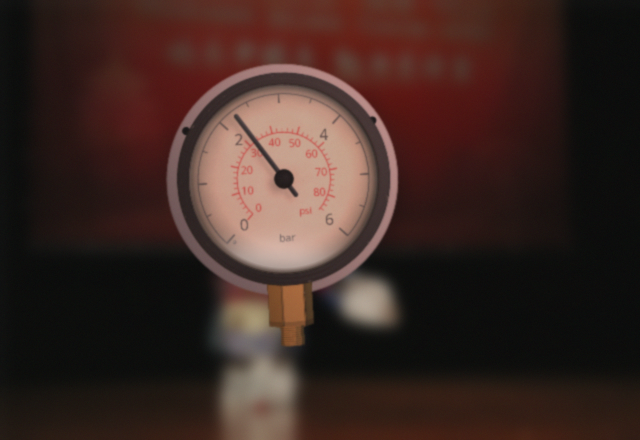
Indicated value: 2.25 bar
